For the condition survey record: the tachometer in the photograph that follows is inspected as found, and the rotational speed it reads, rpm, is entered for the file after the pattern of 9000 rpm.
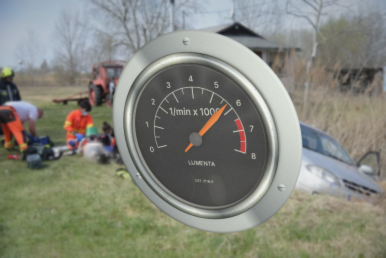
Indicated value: 5750 rpm
